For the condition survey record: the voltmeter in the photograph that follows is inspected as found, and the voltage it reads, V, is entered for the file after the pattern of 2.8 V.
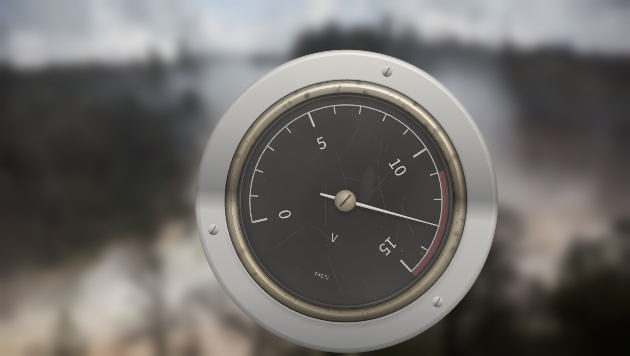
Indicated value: 13 V
